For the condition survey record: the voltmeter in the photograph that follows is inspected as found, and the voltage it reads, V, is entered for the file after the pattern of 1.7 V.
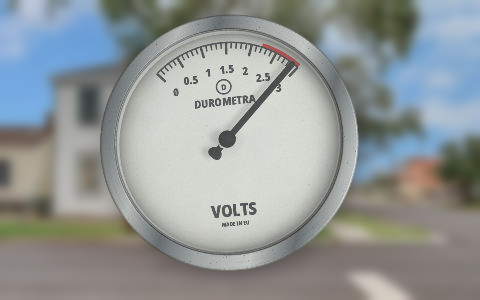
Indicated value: 2.9 V
